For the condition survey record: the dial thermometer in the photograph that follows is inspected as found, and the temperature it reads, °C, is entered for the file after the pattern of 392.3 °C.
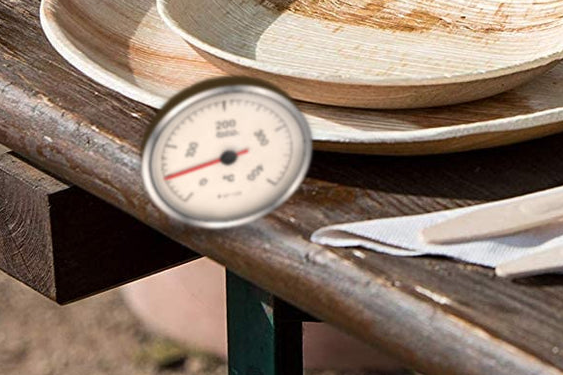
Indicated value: 50 °C
